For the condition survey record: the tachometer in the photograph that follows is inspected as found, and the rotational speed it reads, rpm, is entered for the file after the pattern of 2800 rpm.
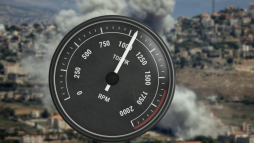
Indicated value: 1050 rpm
